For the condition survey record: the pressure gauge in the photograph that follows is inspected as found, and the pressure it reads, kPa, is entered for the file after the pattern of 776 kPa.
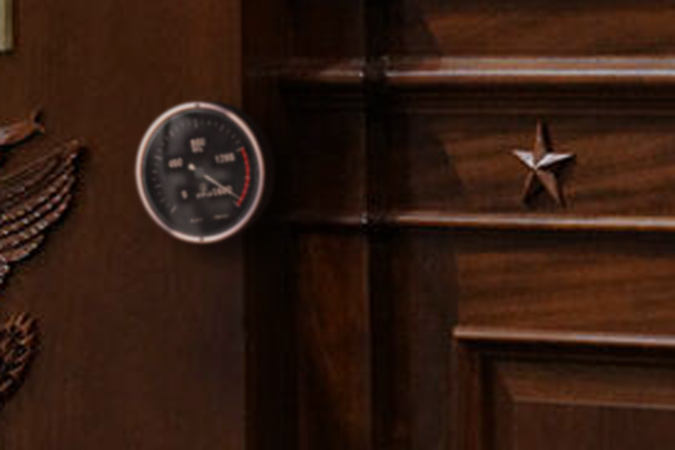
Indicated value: 1550 kPa
